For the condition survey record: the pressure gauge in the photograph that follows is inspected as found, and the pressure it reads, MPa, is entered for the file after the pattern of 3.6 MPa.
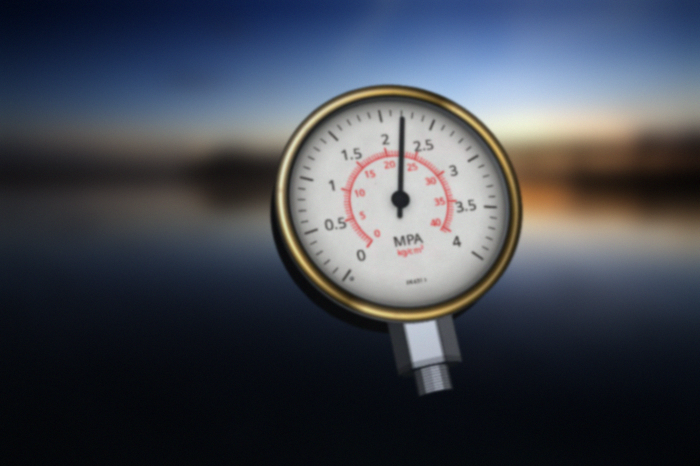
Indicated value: 2.2 MPa
